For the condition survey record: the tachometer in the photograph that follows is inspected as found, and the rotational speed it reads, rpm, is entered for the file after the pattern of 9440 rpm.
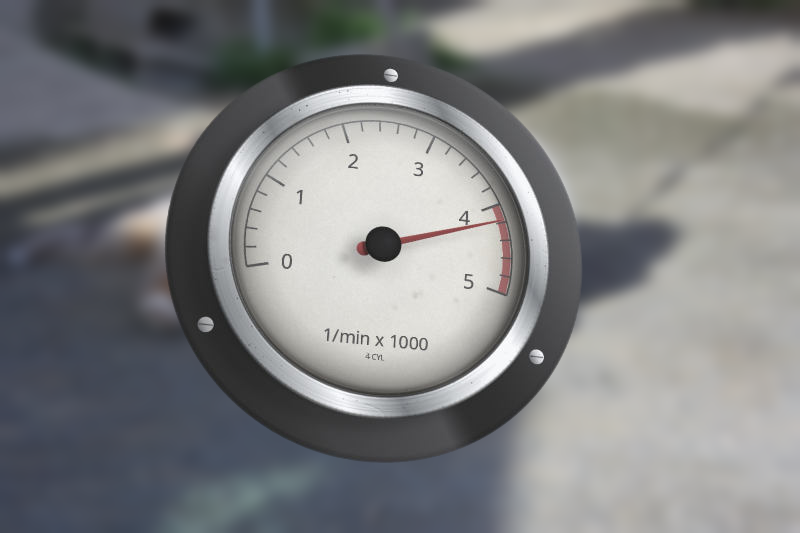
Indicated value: 4200 rpm
